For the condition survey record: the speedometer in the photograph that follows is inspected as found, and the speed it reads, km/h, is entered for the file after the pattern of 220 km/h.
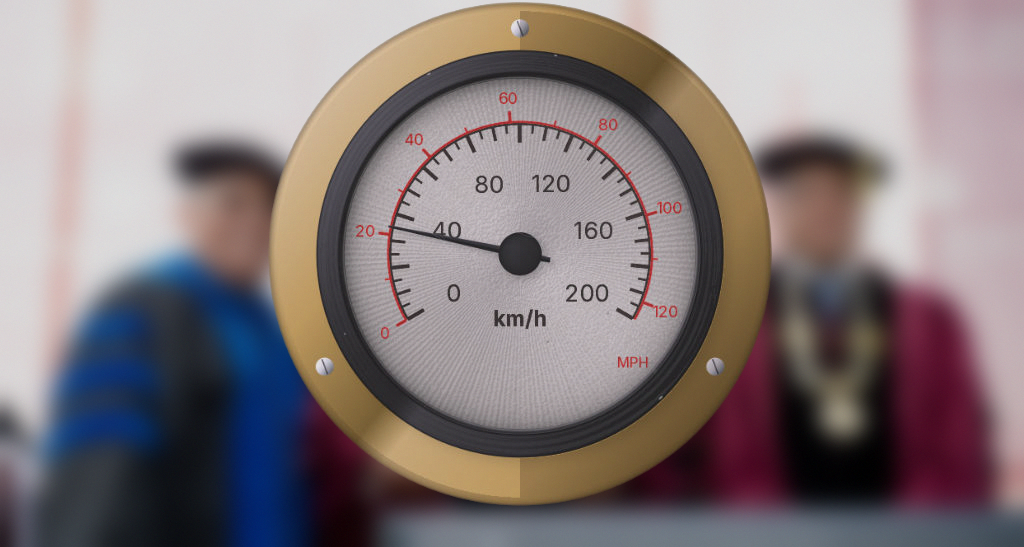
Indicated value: 35 km/h
